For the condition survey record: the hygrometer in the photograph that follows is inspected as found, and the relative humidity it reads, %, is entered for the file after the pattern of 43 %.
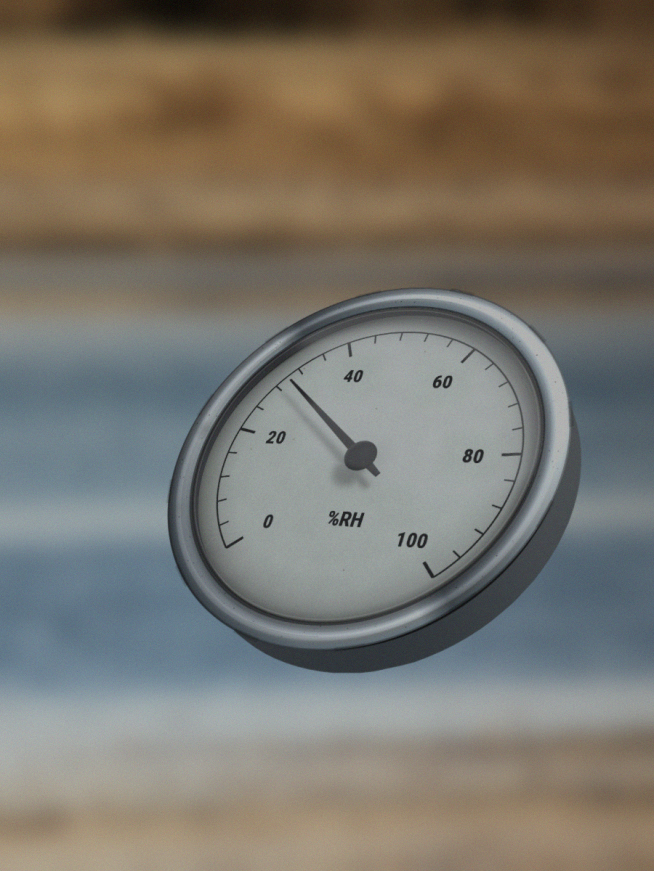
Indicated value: 30 %
